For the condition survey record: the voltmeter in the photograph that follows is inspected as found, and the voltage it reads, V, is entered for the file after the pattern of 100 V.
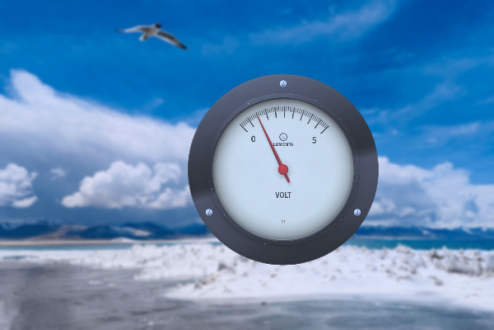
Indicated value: 1 V
